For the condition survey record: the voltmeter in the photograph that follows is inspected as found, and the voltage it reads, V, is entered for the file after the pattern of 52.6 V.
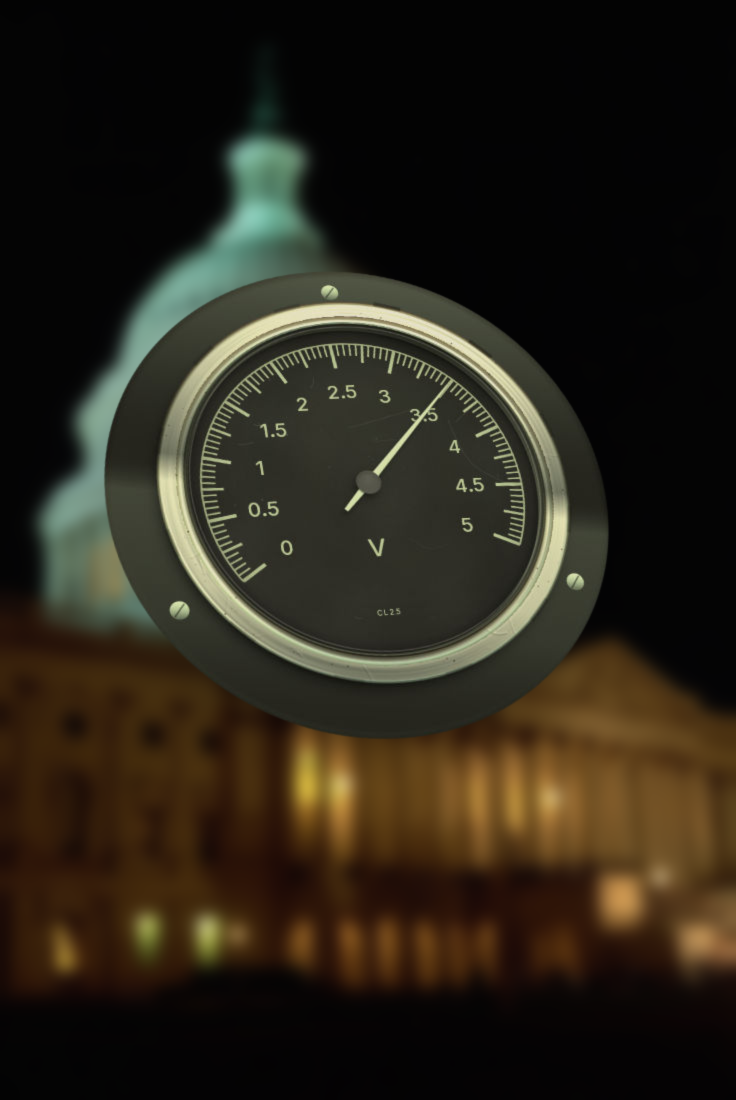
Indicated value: 3.5 V
